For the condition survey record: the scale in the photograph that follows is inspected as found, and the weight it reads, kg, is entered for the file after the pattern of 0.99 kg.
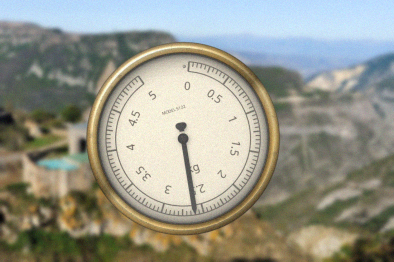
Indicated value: 2.6 kg
